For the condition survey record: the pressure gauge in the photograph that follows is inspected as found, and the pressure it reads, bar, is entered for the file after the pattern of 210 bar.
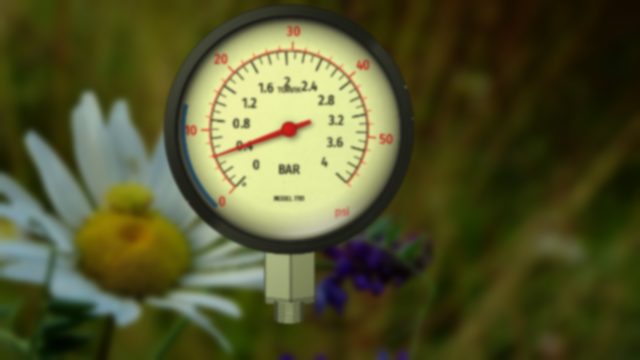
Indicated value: 0.4 bar
